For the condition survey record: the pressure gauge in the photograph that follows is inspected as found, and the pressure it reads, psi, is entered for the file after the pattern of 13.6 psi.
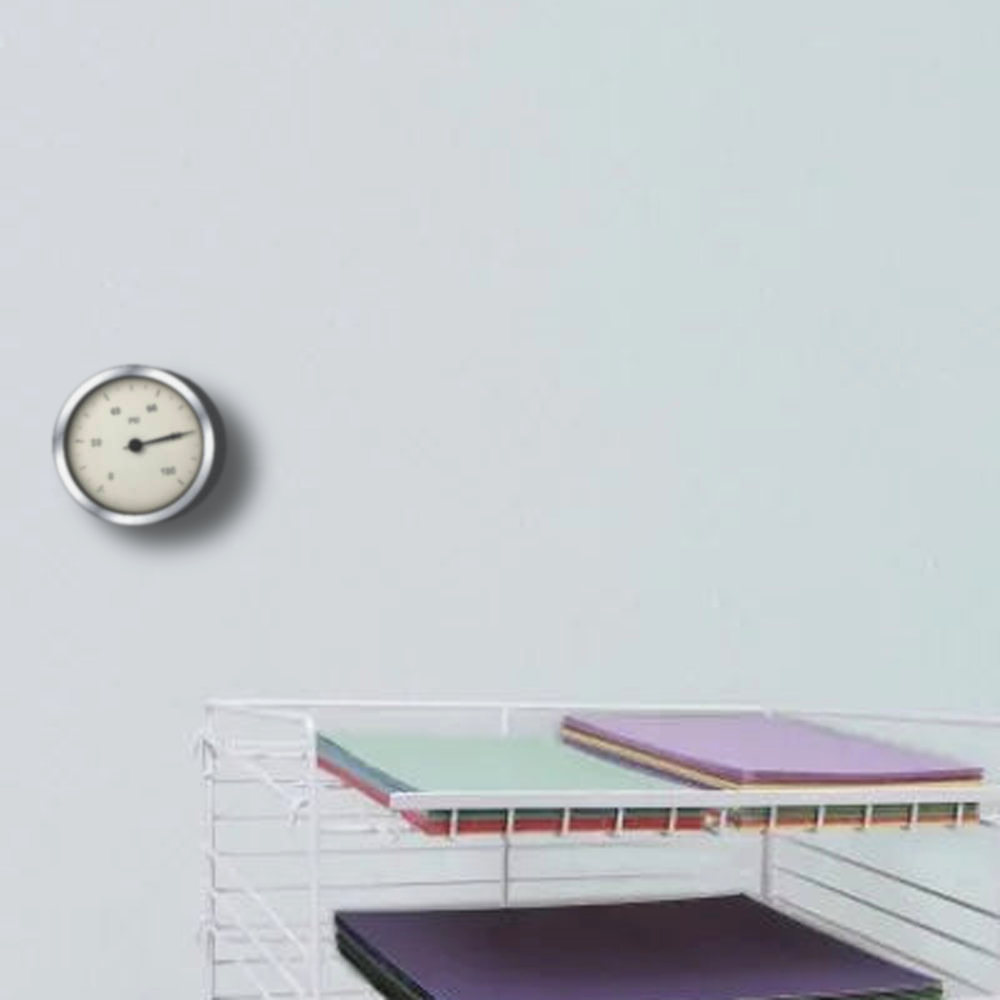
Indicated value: 80 psi
